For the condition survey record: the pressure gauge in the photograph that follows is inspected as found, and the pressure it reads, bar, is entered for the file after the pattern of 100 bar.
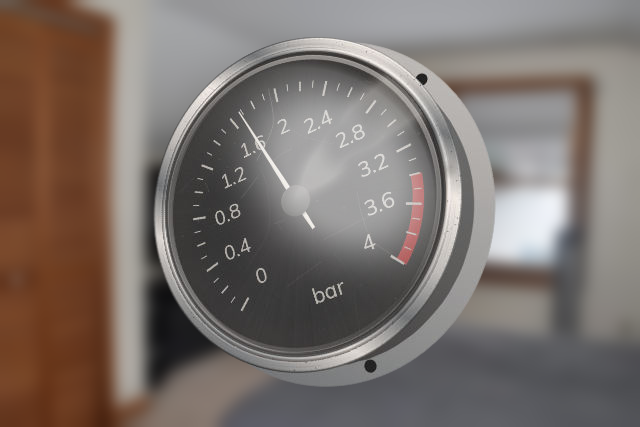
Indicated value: 1.7 bar
